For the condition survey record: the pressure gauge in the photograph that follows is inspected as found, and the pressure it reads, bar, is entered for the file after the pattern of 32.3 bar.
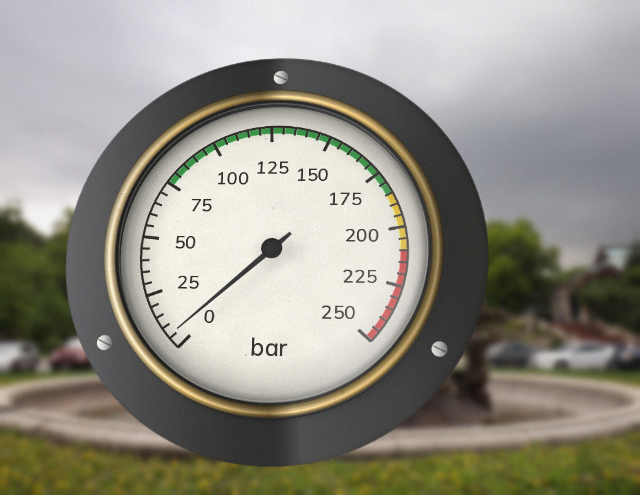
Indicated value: 5 bar
